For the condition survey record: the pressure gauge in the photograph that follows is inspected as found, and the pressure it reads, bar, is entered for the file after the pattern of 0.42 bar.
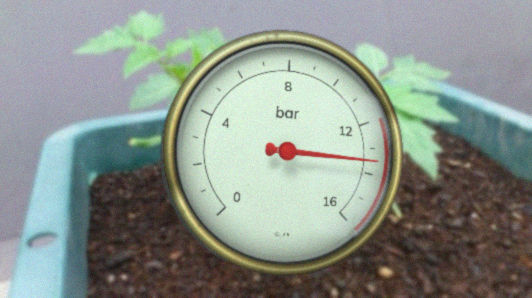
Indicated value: 13.5 bar
